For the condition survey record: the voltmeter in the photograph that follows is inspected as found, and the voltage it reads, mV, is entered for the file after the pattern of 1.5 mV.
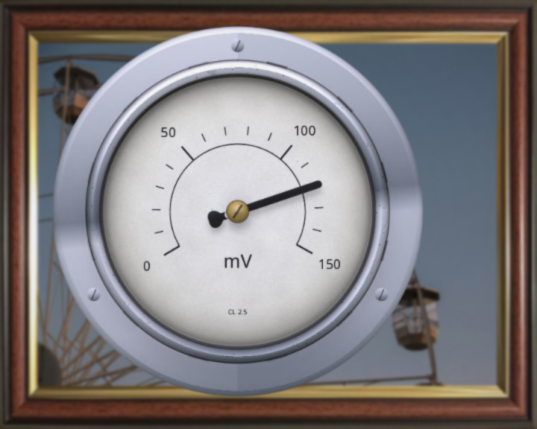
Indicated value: 120 mV
